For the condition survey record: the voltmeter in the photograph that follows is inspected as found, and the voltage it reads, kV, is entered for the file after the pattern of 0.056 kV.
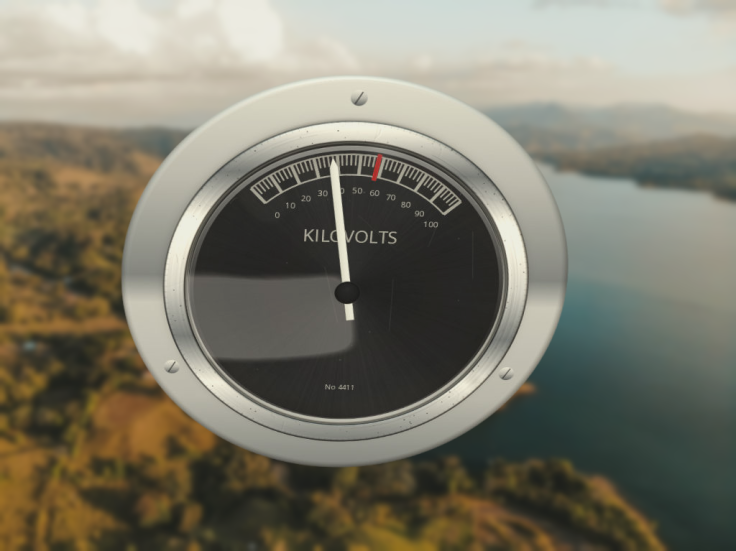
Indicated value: 38 kV
